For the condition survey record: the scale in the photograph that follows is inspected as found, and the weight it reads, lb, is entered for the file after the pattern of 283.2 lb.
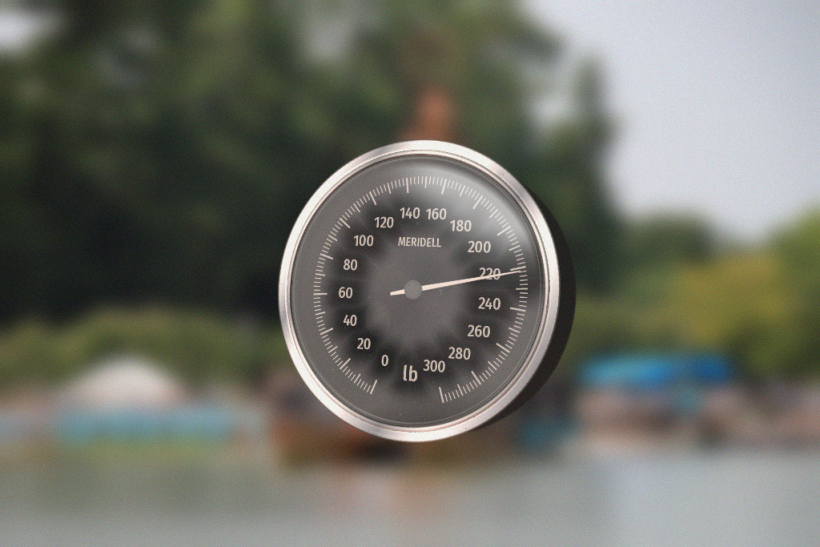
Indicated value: 222 lb
